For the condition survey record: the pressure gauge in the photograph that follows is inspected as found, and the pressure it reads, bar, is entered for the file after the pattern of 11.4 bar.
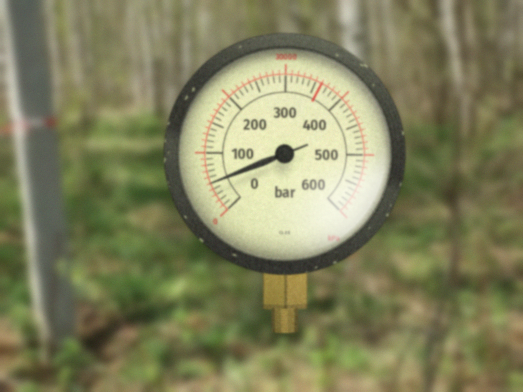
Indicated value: 50 bar
